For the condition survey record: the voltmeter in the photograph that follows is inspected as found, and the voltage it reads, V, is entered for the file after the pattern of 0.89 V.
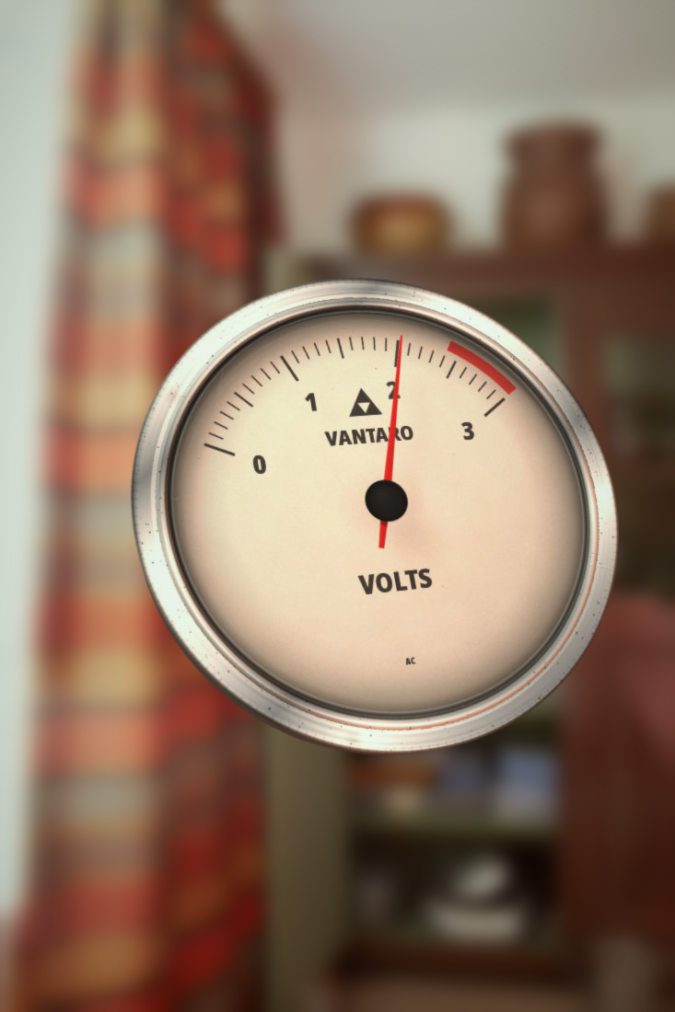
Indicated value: 2 V
